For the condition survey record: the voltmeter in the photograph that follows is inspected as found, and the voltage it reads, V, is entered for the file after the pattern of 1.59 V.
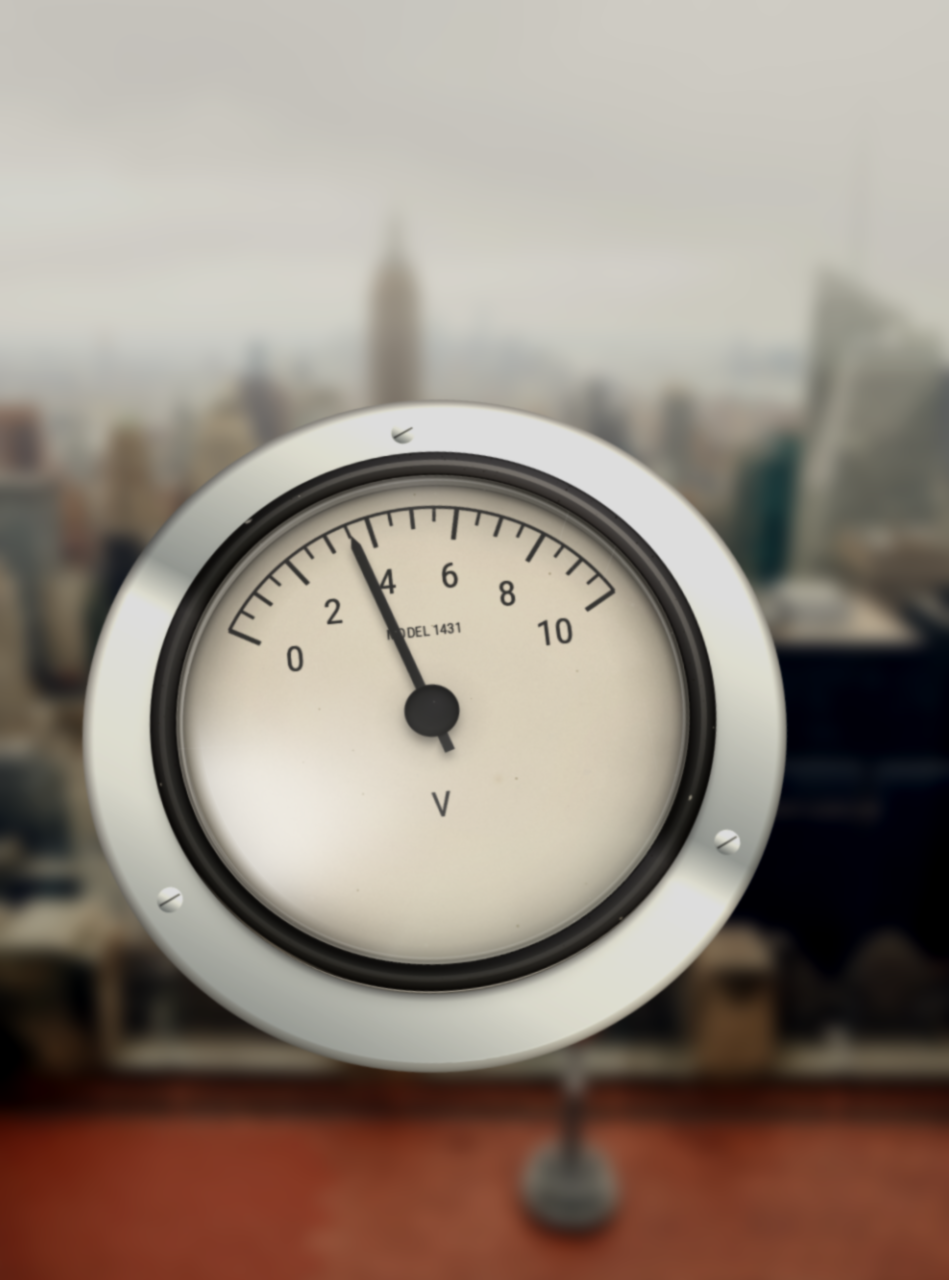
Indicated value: 3.5 V
